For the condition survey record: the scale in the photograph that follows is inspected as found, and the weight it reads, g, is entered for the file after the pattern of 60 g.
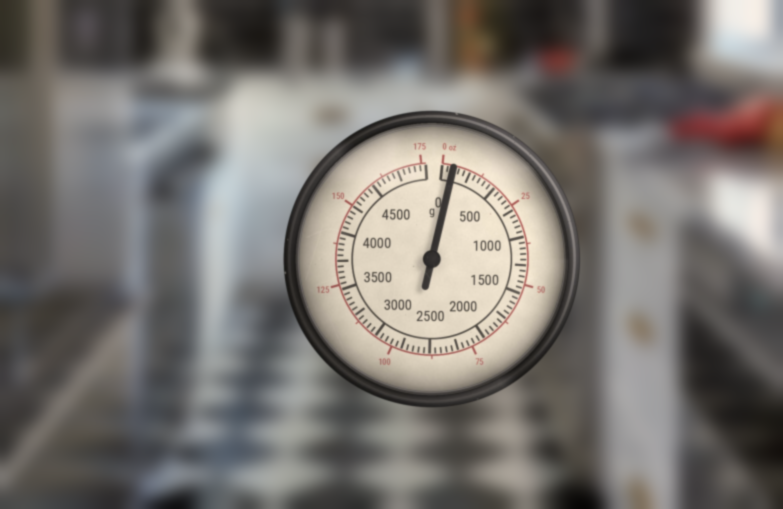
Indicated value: 100 g
